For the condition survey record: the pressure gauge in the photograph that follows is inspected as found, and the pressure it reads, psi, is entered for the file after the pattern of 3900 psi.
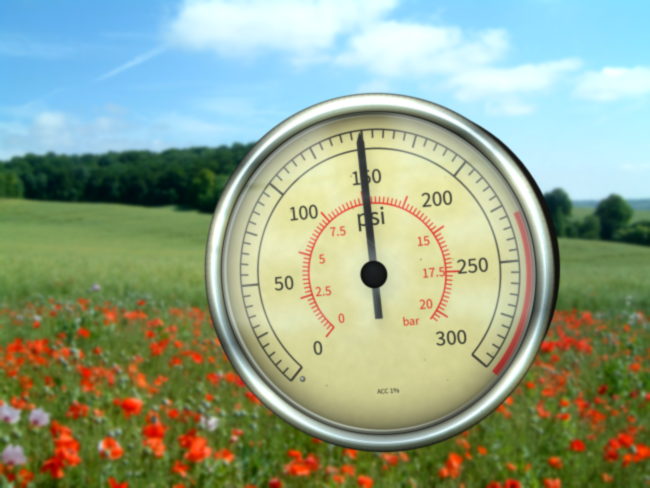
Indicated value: 150 psi
